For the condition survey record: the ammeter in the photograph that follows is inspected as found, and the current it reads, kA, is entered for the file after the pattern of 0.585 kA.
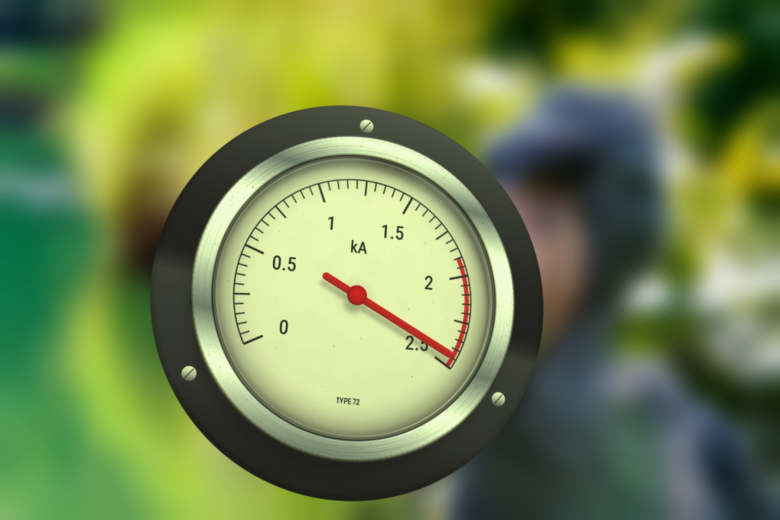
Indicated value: 2.45 kA
